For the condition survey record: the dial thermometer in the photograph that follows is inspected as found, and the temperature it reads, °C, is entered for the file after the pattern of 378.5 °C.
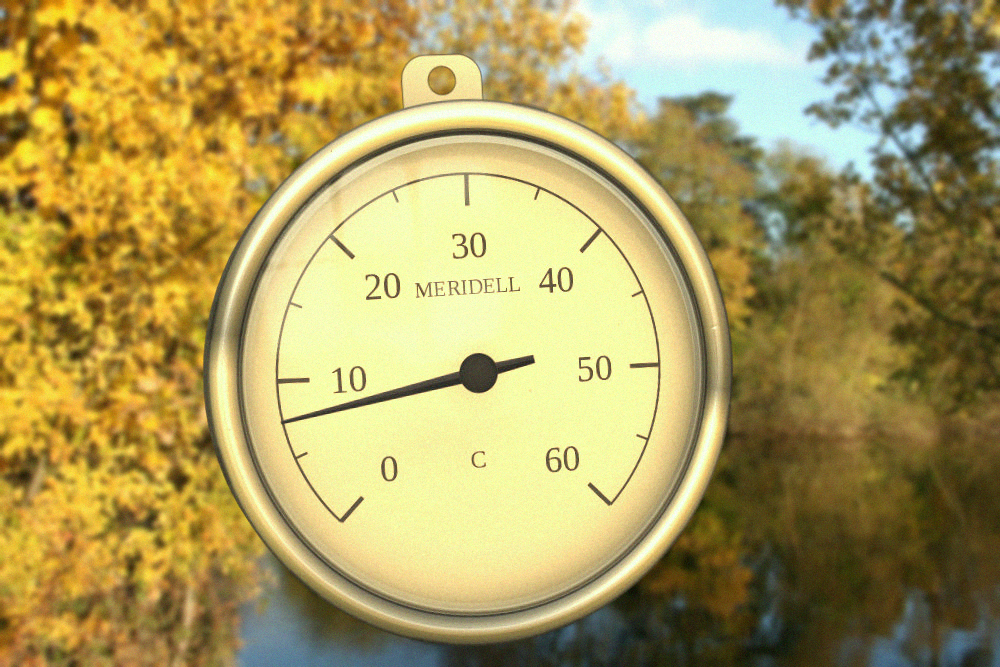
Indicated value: 7.5 °C
